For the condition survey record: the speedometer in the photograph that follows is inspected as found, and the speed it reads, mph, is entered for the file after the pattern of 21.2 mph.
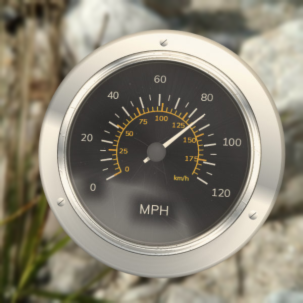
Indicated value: 85 mph
